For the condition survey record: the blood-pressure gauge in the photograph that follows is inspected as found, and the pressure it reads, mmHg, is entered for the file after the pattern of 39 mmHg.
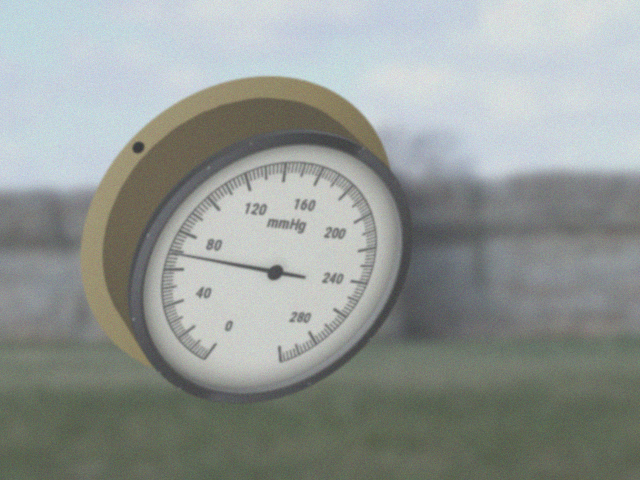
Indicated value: 70 mmHg
